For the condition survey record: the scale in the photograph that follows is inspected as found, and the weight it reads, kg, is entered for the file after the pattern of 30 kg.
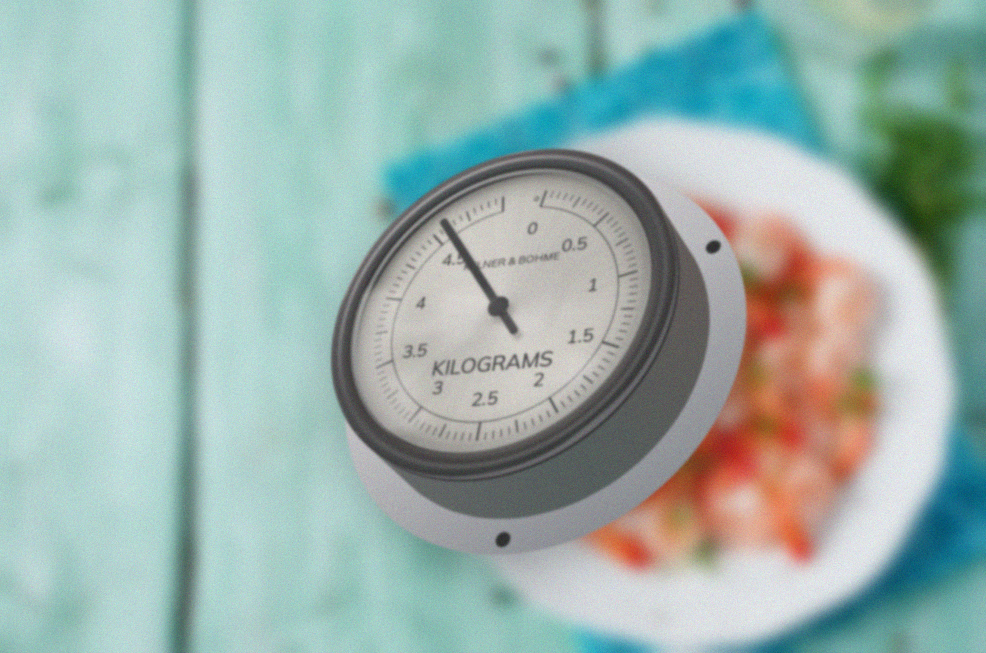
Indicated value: 4.6 kg
